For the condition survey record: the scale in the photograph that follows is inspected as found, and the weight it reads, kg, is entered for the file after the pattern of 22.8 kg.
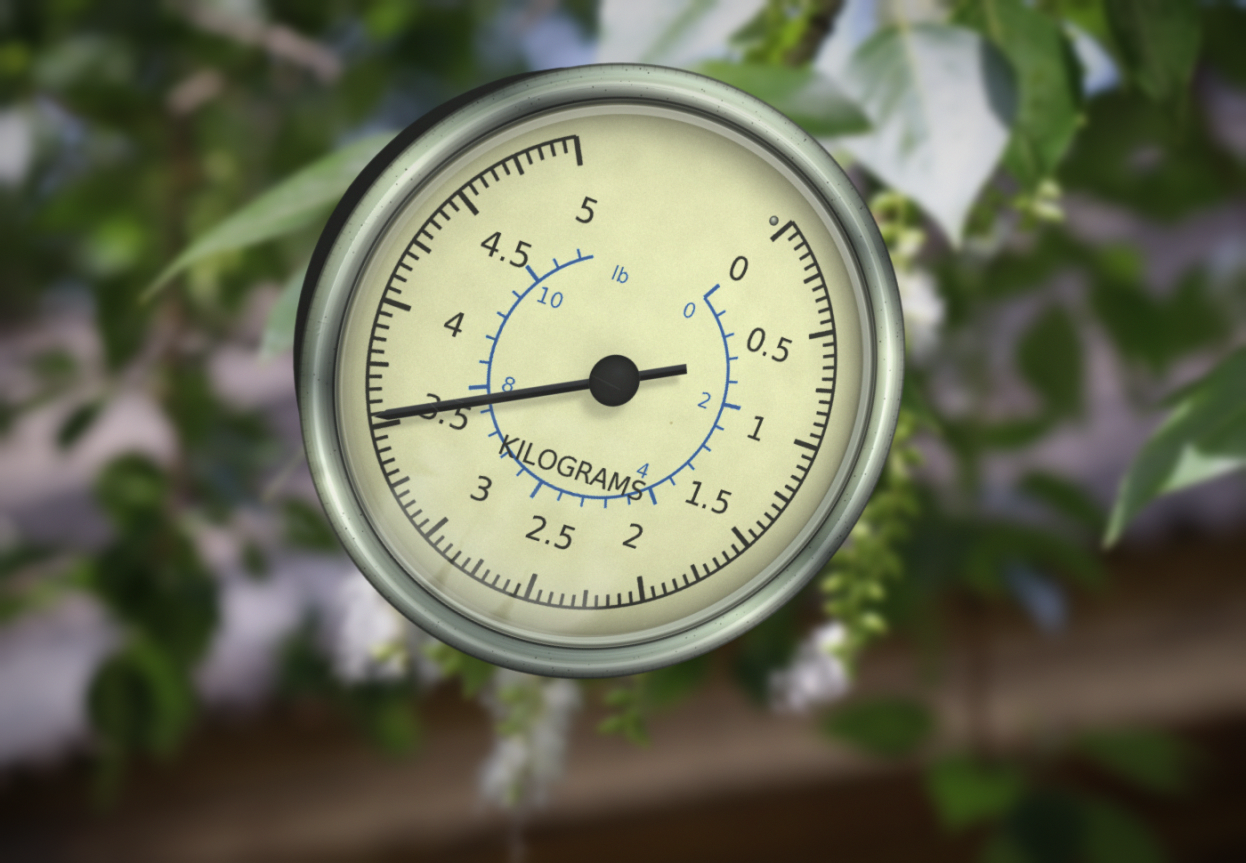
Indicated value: 3.55 kg
